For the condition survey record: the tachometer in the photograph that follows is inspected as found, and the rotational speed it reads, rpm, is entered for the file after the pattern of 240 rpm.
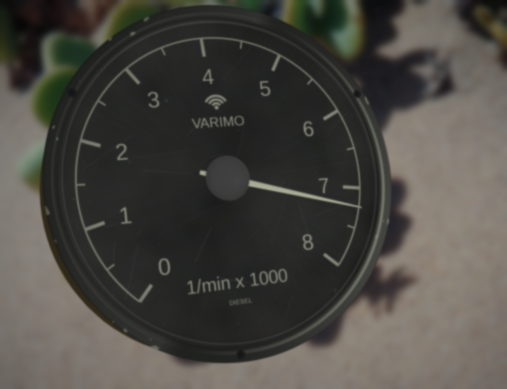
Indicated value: 7250 rpm
